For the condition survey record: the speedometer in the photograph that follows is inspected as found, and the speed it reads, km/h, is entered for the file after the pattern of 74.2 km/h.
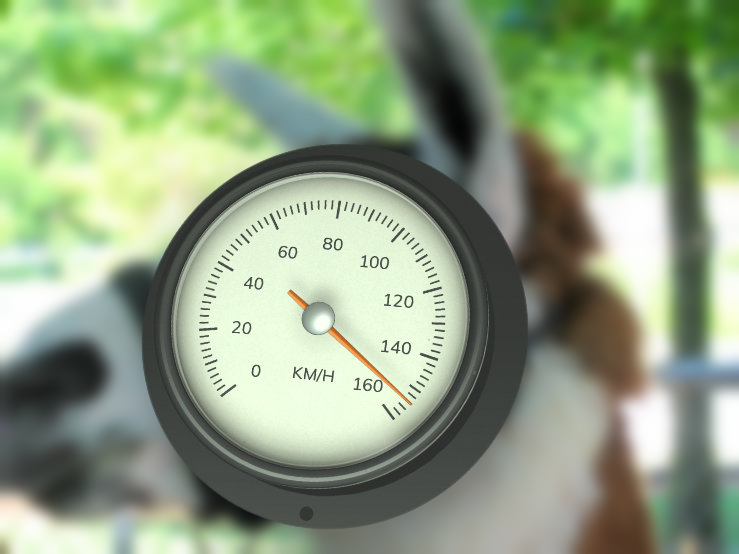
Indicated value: 154 km/h
